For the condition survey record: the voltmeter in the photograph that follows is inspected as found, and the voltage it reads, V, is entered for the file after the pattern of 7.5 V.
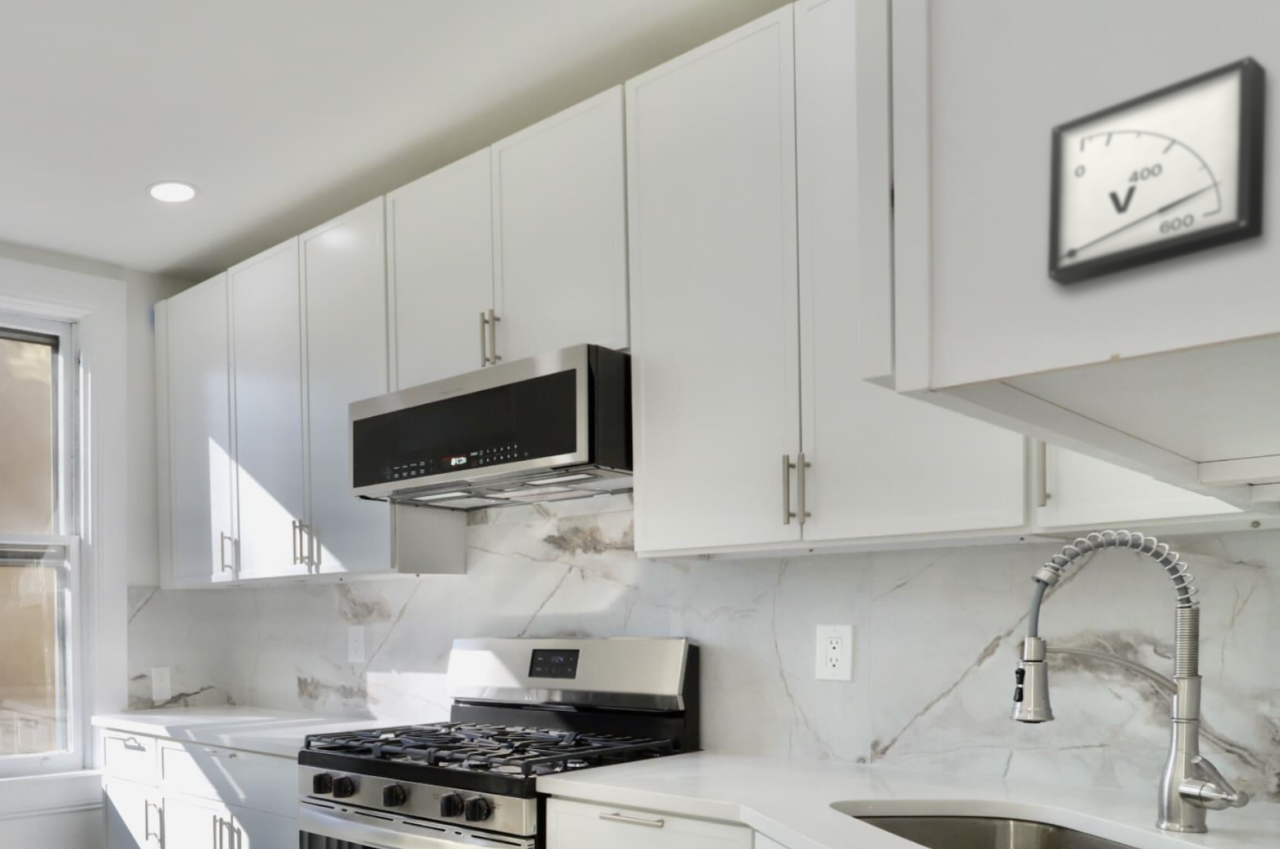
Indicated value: 550 V
